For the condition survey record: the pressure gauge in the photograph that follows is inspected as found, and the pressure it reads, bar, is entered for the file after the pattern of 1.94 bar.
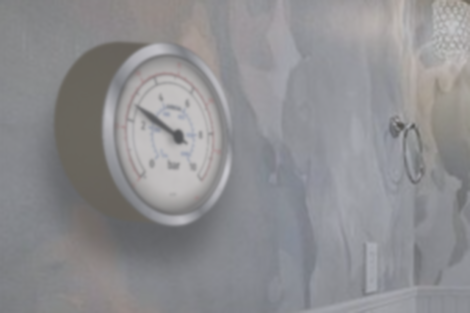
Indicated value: 2.5 bar
